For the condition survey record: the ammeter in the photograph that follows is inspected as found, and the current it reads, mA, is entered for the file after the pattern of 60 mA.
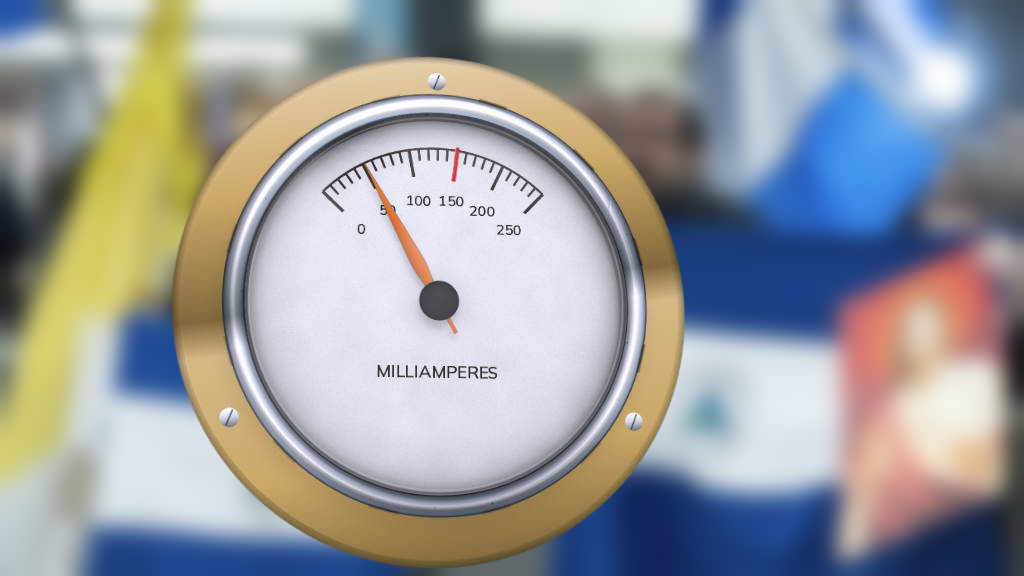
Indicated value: 50 mA
